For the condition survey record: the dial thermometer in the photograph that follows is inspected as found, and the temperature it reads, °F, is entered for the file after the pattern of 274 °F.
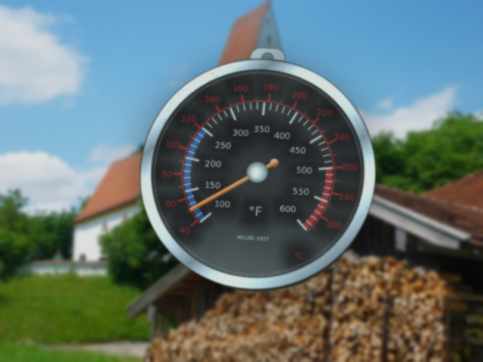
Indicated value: 120 °F
